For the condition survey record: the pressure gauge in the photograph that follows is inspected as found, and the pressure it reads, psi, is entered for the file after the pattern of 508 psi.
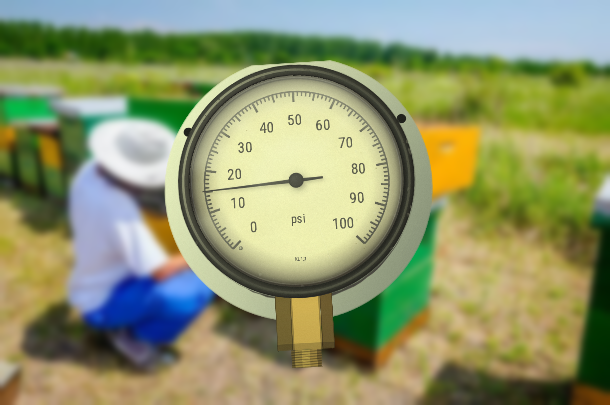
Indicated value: 15 psi
